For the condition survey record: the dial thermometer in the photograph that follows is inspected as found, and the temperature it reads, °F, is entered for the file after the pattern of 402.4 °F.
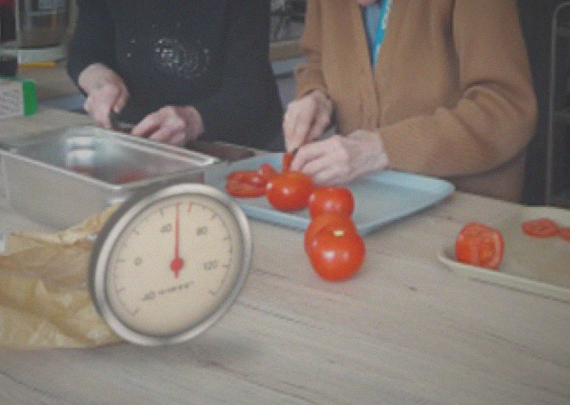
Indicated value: 50 °F
